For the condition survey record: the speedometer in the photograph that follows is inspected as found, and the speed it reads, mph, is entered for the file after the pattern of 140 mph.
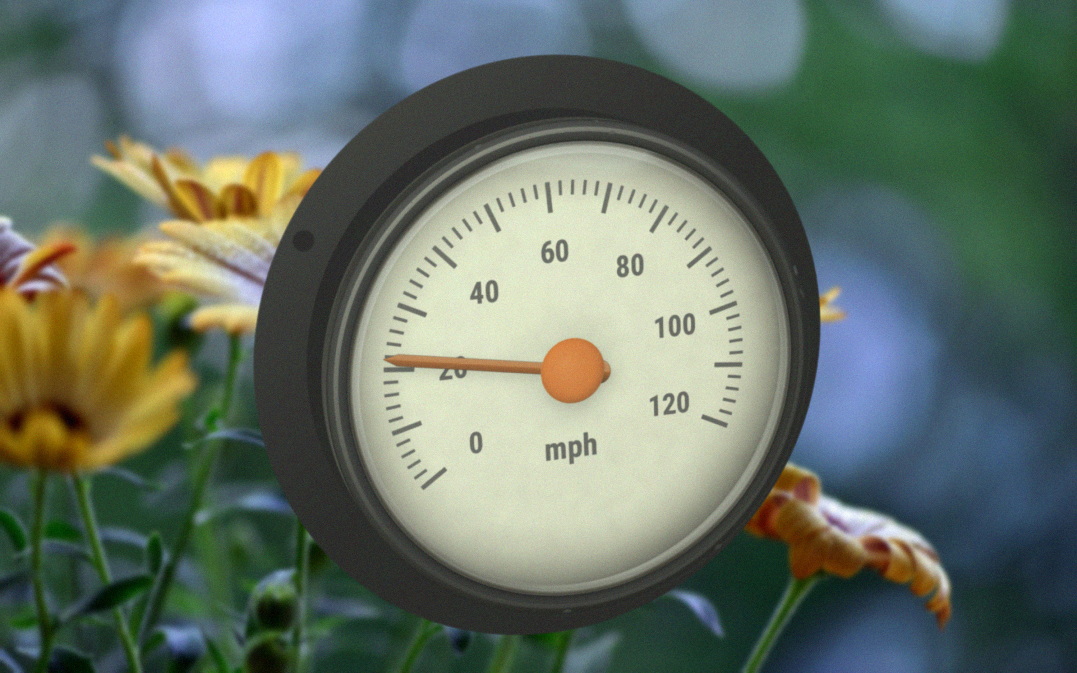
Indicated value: 22 mph
